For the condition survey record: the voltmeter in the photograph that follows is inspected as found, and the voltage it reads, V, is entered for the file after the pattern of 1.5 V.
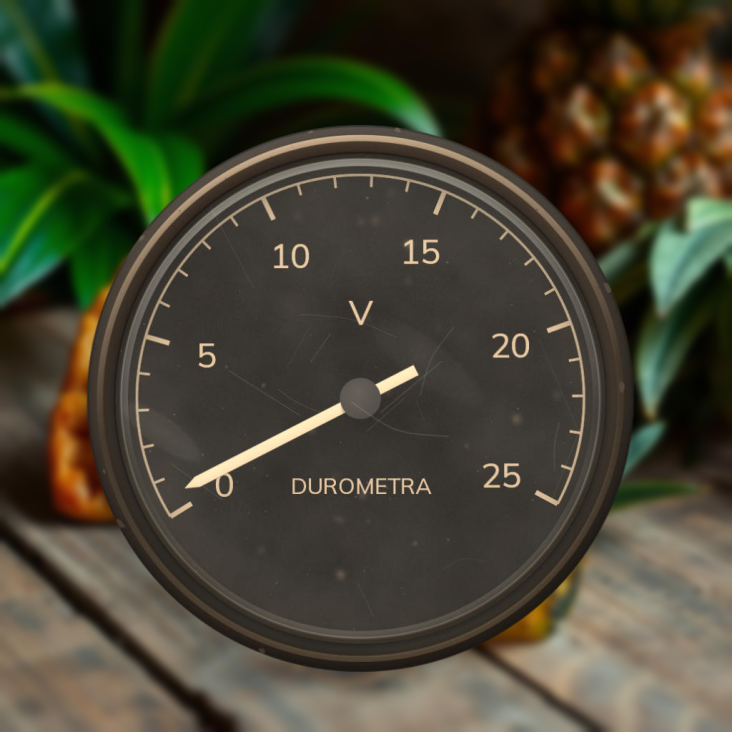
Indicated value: 0.5 V
